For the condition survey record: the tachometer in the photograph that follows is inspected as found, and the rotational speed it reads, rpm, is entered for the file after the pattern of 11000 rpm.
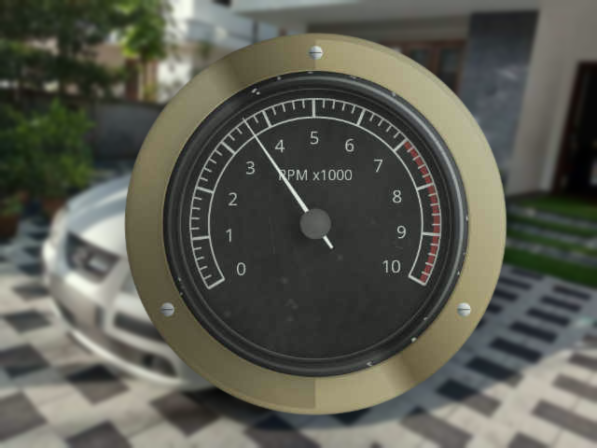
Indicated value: 3600 rpm
